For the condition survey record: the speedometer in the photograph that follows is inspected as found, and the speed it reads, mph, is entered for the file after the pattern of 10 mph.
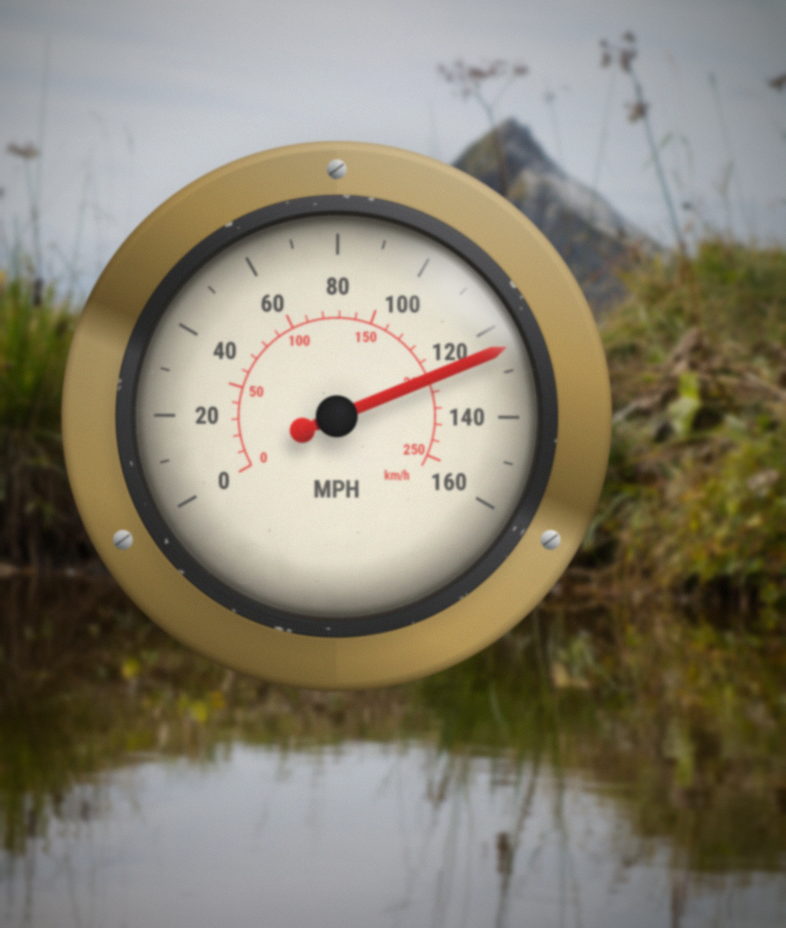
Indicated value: 125 mph
